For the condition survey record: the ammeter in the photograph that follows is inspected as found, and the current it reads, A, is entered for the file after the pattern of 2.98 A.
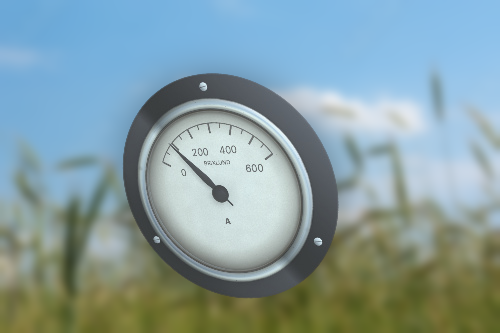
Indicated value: 100 A
